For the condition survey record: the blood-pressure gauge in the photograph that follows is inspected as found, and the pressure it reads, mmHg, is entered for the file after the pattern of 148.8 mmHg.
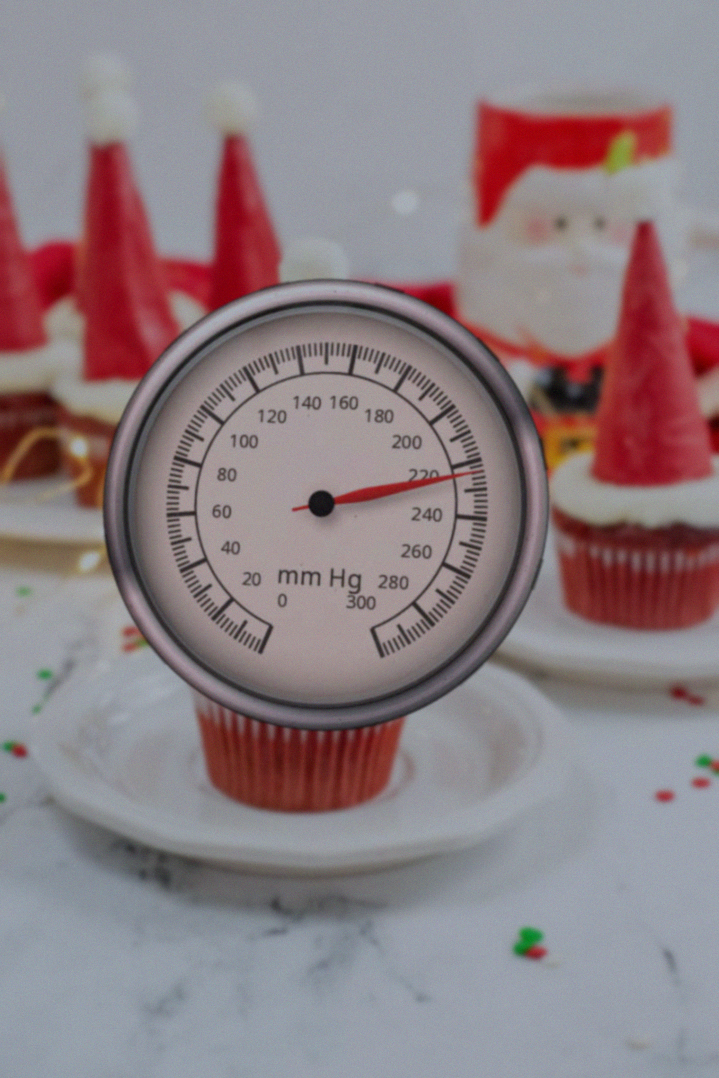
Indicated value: 224 mmHg
